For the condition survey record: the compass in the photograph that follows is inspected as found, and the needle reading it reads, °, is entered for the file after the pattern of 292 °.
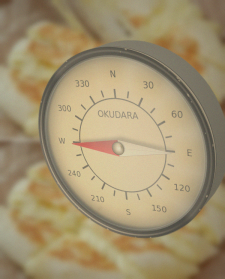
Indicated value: 270 °
